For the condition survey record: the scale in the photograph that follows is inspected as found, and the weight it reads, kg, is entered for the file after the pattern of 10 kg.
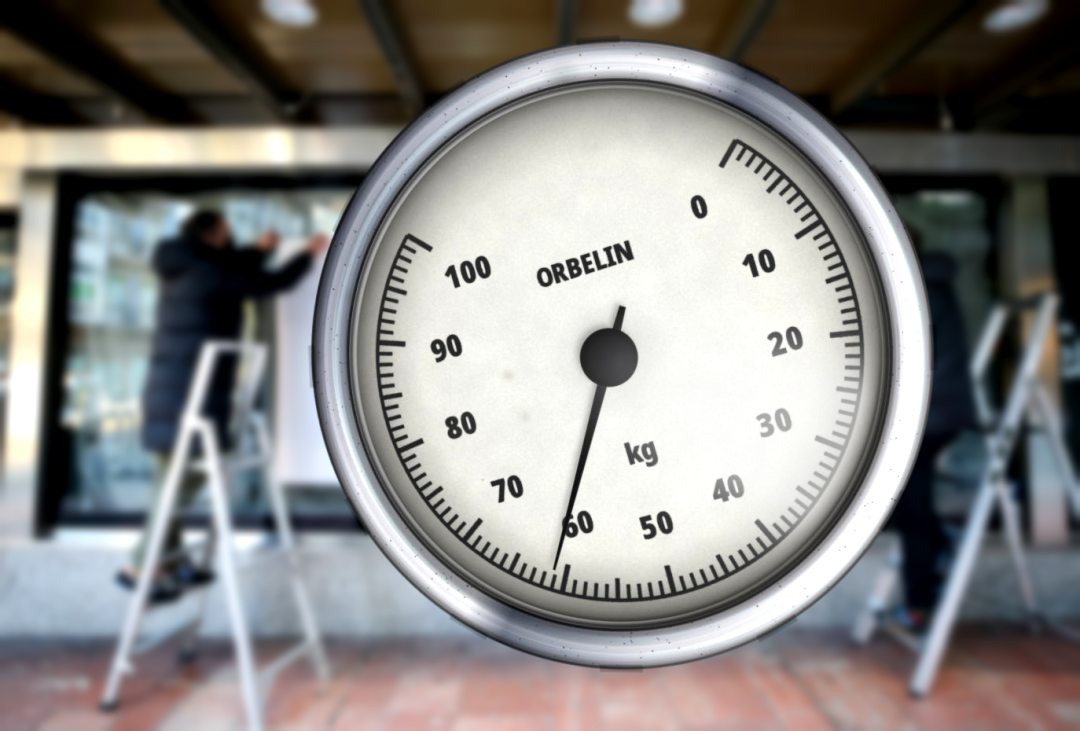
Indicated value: 61 kg
